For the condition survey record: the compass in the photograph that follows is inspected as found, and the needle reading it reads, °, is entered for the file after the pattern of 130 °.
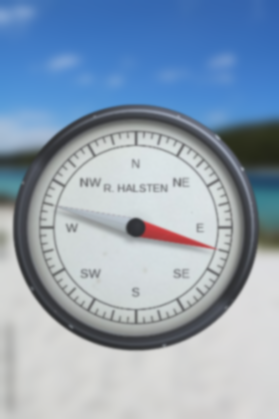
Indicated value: 105 °
